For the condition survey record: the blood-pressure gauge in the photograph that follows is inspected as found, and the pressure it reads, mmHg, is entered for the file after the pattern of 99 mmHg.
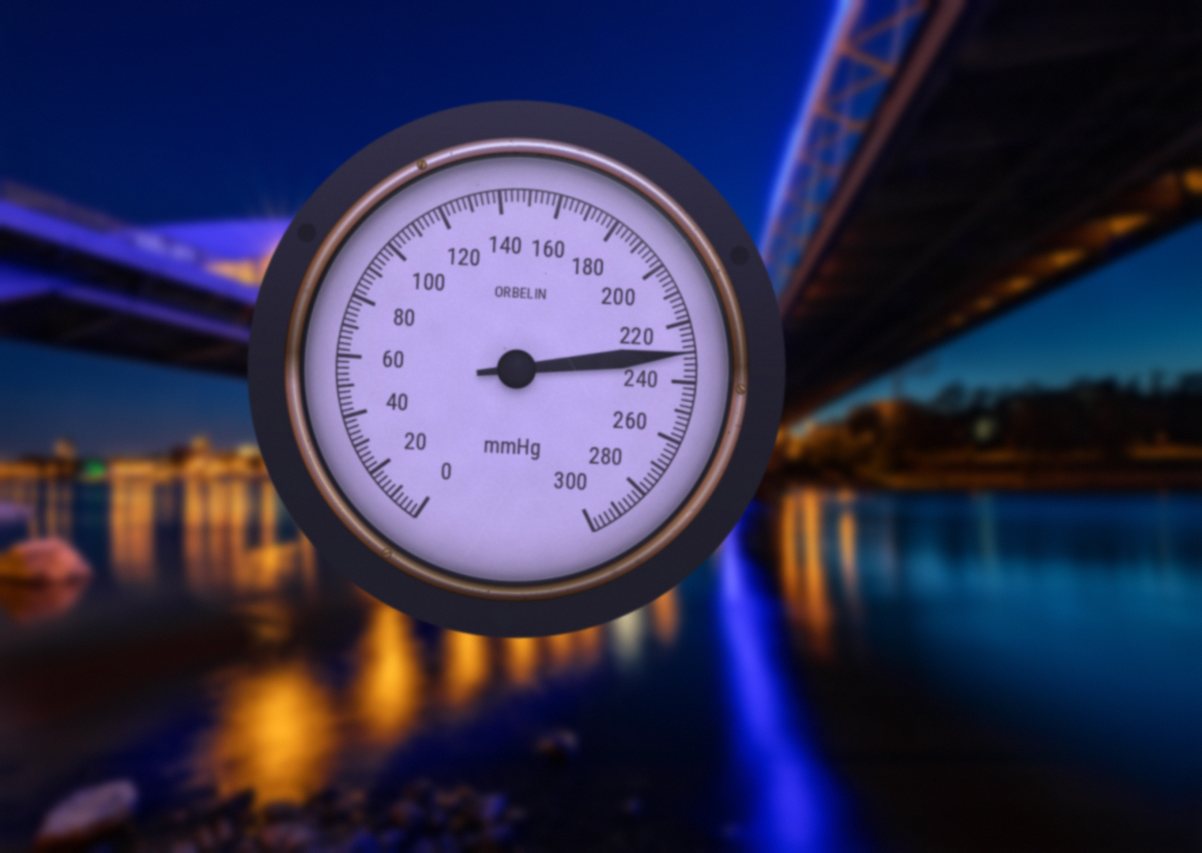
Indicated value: 230 mmHg
